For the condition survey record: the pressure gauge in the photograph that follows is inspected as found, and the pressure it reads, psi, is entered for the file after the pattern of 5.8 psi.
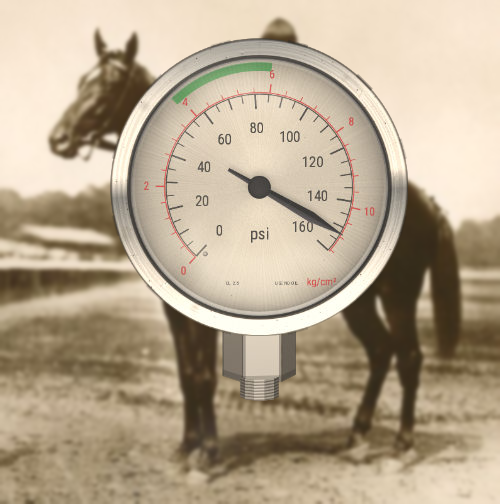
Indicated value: 152.5 psi
